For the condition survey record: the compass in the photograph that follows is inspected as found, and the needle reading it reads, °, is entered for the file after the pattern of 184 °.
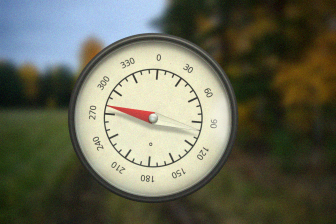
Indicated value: 280 °
